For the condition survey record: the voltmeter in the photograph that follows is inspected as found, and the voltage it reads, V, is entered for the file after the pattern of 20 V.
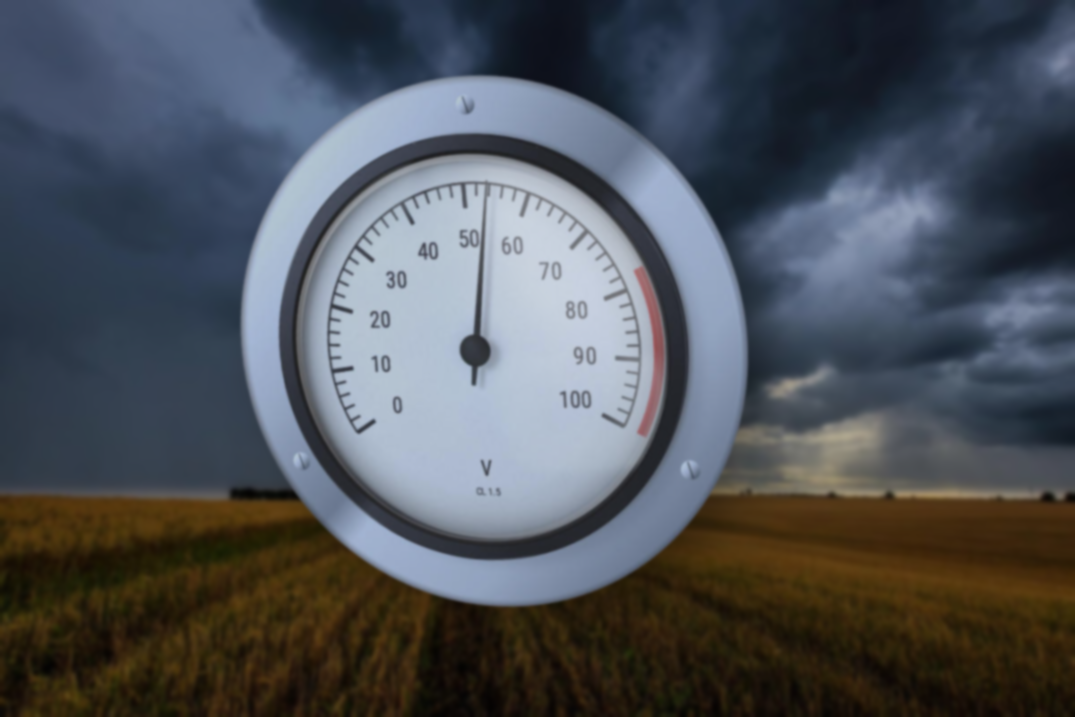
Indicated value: 54 V
